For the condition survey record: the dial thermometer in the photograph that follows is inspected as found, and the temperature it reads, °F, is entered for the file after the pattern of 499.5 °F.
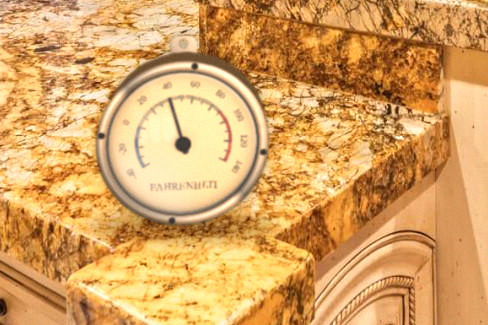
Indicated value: 40 °F
